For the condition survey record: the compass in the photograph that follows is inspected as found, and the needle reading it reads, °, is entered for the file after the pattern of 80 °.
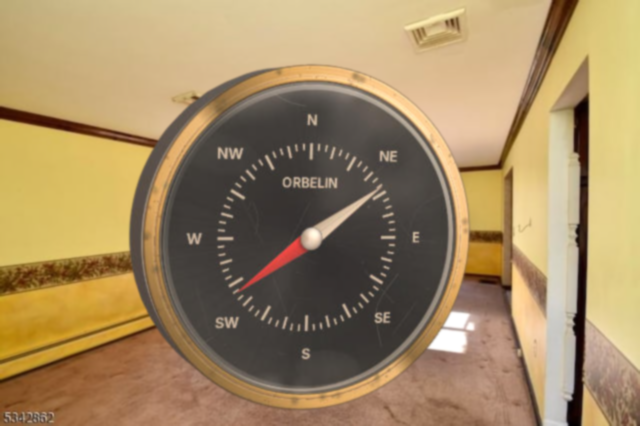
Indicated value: 235 °
